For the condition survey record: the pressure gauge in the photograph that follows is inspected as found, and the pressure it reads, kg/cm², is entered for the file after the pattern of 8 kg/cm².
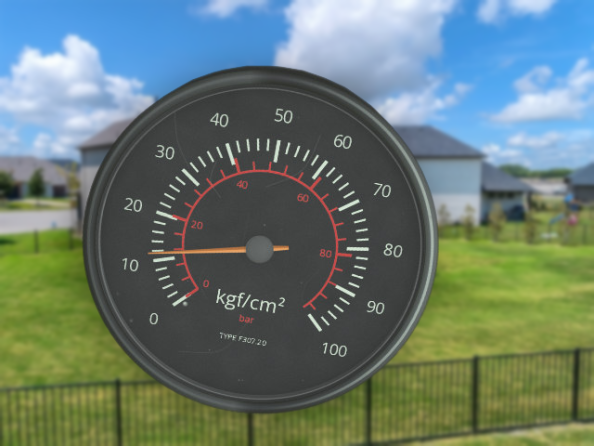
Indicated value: 12 kg/cm²
